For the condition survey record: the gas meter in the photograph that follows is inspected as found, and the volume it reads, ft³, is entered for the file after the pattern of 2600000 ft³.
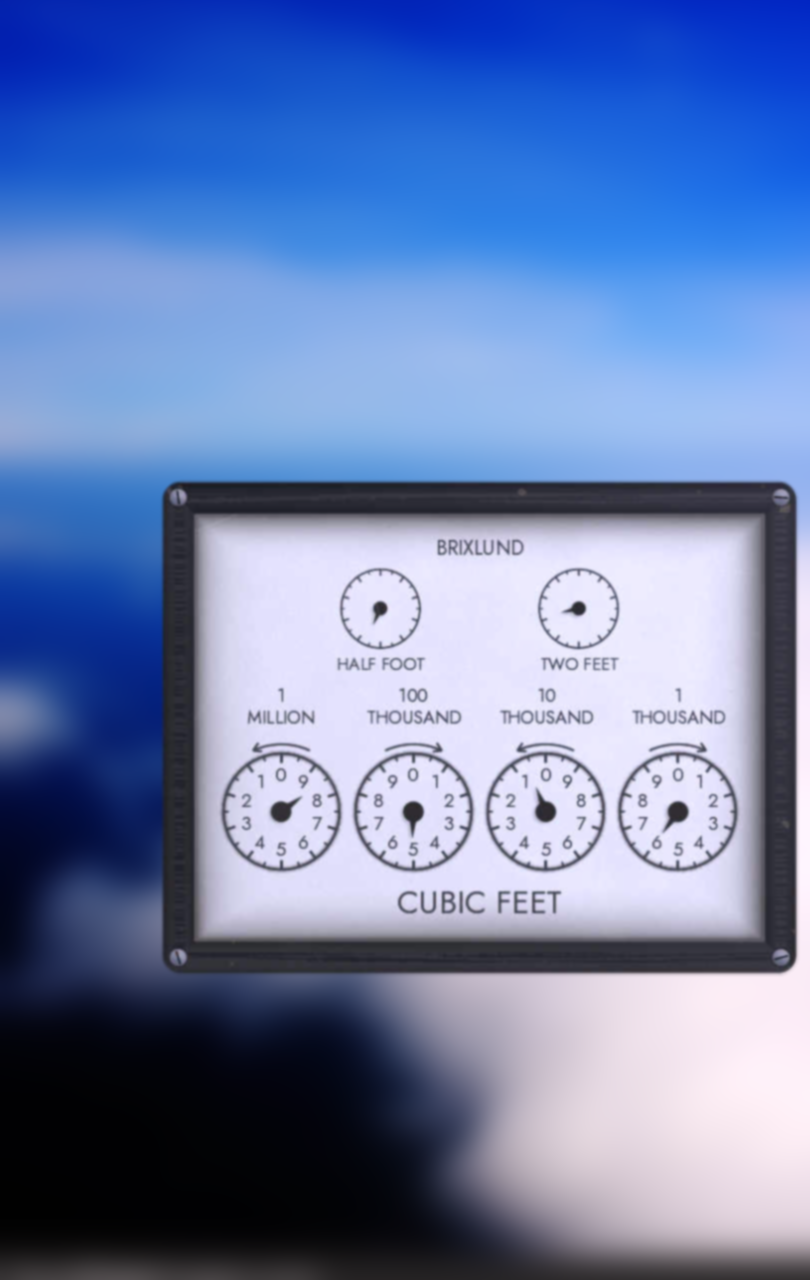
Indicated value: 850600 ft³
